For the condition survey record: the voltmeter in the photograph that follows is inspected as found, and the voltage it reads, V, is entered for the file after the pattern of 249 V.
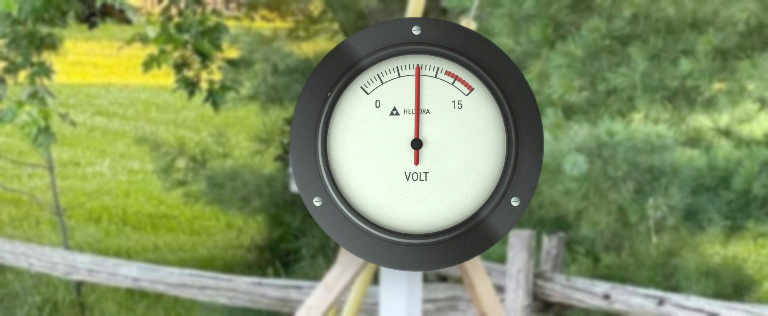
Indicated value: 7.5 V
